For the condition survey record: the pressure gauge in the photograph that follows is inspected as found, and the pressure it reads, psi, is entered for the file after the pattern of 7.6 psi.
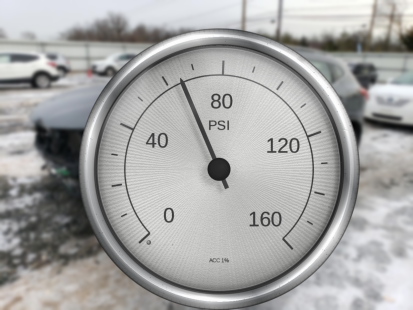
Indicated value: 65 psi
